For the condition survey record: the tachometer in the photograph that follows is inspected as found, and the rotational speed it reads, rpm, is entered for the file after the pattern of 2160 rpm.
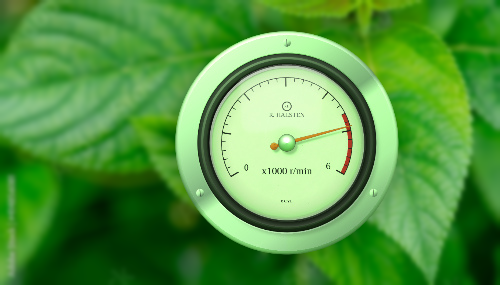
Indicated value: 4900 rpm
